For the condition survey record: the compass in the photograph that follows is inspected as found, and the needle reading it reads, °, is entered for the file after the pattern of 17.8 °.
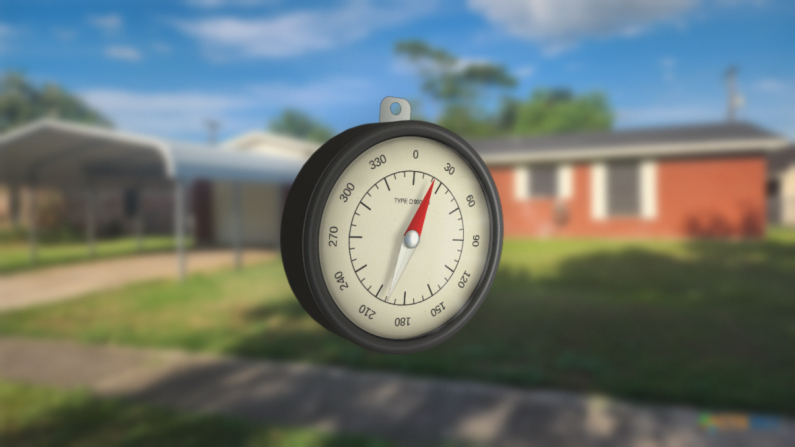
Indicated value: 20 °
